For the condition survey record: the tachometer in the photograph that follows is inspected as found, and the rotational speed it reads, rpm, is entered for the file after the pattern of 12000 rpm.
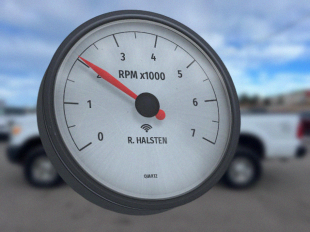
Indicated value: 2000 rpm
